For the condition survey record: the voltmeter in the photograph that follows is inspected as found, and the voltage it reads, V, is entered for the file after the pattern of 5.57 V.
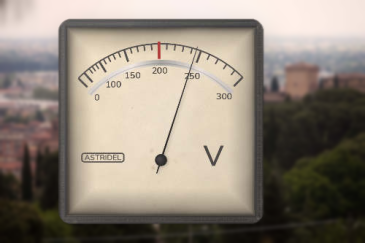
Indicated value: 245 V
